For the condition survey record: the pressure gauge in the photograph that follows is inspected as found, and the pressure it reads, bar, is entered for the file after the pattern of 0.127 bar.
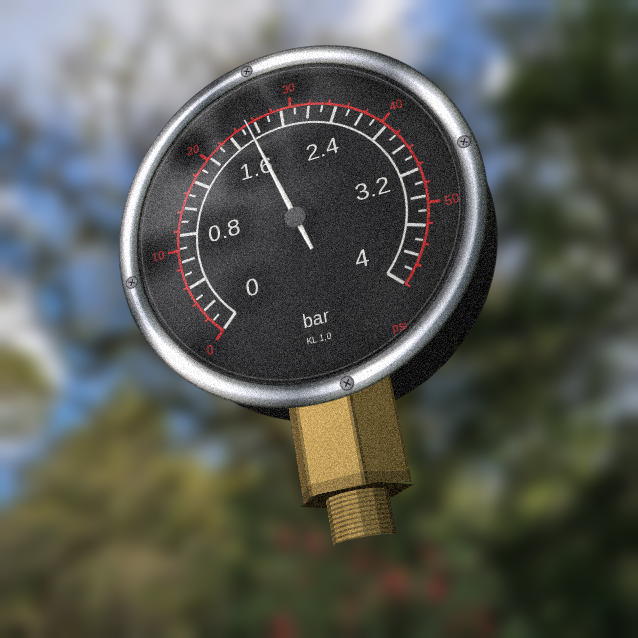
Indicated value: 1.75 bar
